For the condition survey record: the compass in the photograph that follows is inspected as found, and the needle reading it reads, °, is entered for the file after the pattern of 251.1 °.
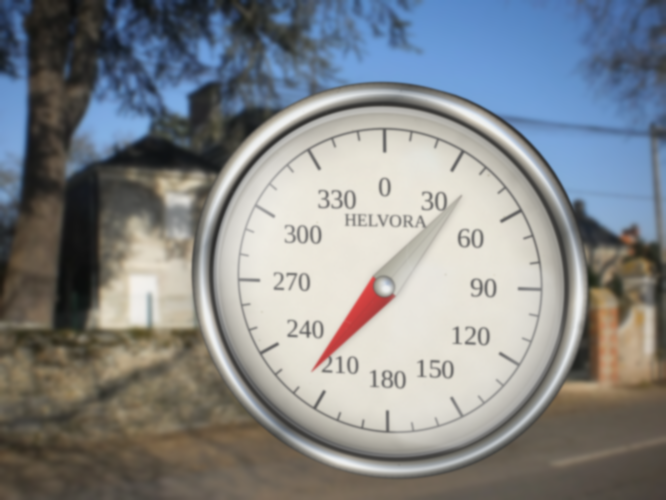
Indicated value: 220 °
